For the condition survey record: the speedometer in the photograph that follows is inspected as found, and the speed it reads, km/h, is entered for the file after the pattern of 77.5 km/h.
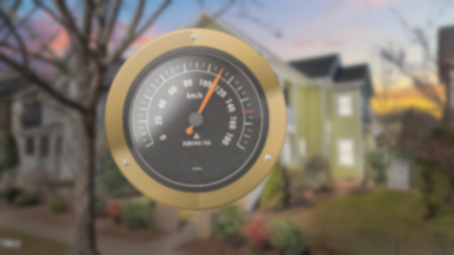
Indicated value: 110 km/h
